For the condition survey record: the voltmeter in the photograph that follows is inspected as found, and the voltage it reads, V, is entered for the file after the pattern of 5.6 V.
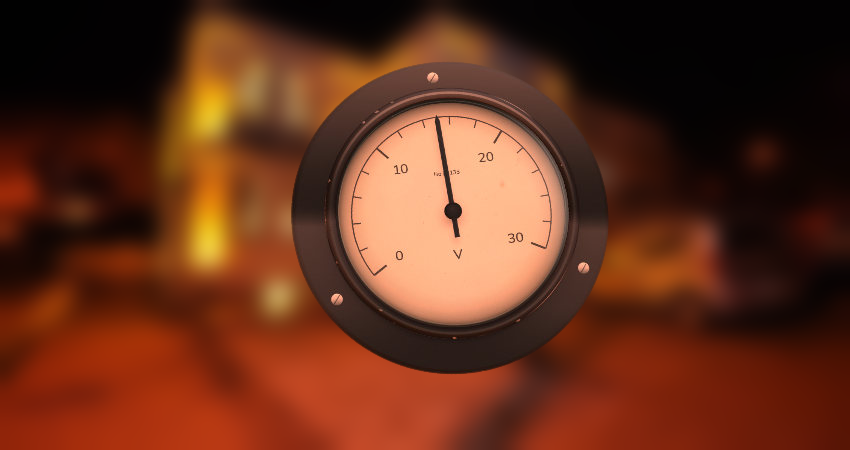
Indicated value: 15 V
